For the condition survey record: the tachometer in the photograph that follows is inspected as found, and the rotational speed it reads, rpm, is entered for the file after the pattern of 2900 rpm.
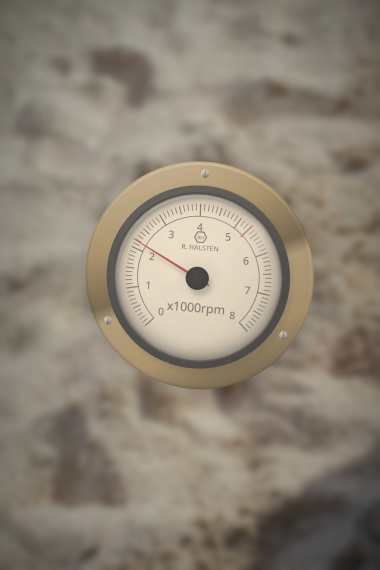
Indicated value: 2200 rpm
